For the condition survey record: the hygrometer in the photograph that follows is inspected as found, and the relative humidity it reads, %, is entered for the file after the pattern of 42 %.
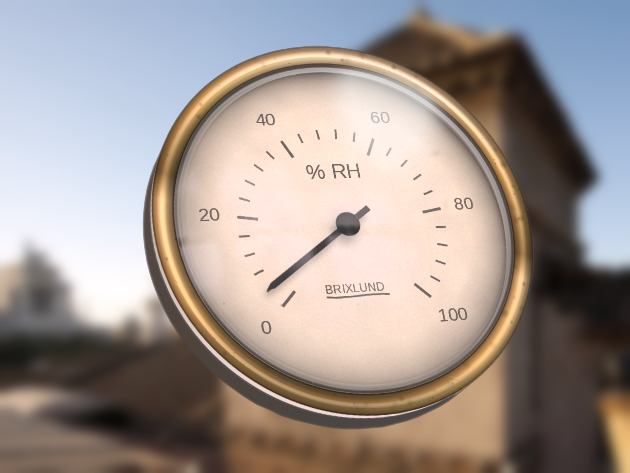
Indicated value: 4 %
